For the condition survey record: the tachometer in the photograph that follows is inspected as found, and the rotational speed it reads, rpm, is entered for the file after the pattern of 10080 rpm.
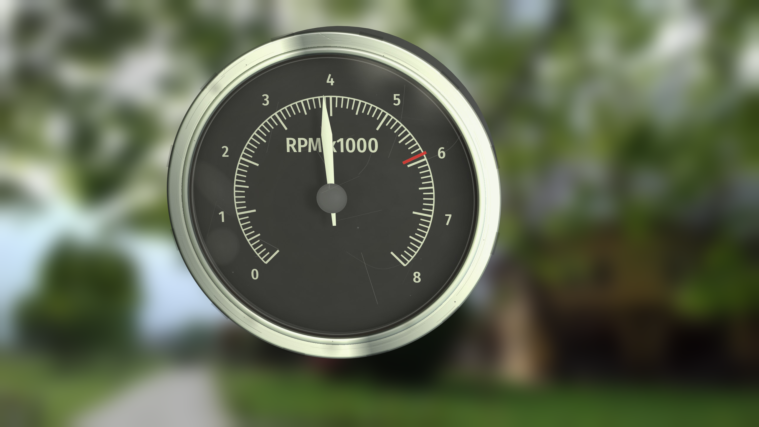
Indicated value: 3900 rpm
